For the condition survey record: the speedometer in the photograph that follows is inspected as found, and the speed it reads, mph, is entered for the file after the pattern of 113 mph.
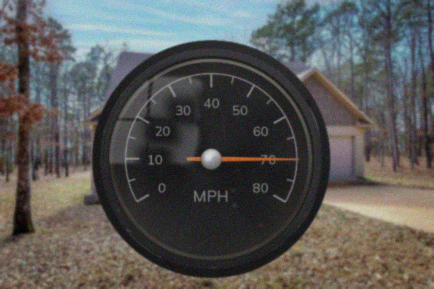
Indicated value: 70 mph
